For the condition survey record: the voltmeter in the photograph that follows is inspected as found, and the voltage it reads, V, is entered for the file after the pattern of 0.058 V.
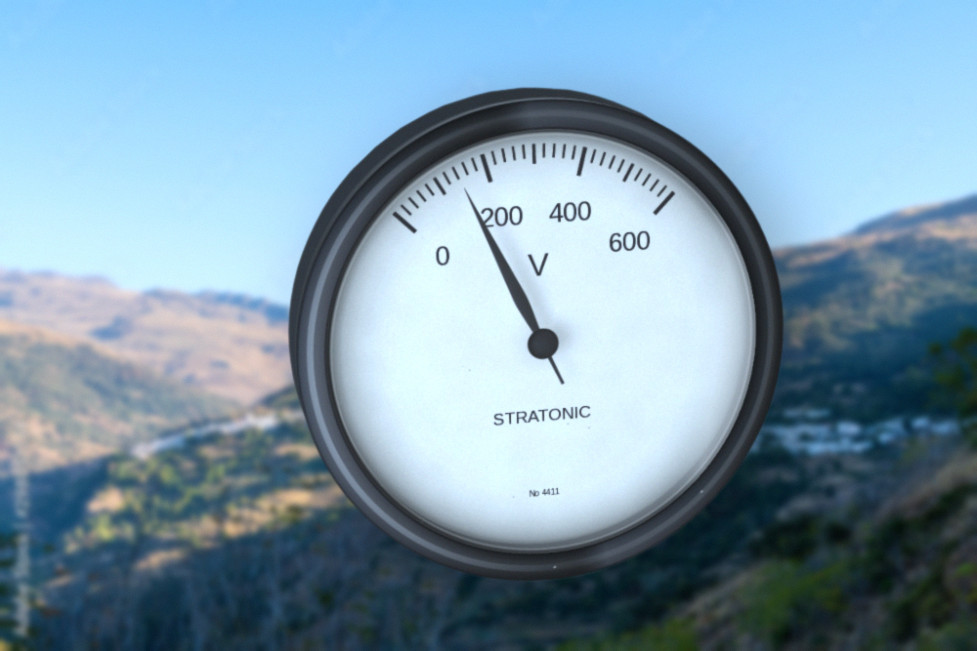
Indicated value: 140 V
